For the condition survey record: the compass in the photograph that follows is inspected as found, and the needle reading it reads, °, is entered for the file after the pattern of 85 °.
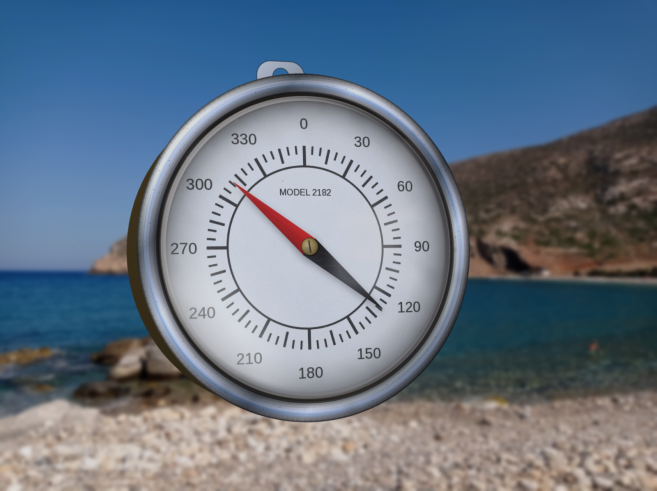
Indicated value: 310 °
